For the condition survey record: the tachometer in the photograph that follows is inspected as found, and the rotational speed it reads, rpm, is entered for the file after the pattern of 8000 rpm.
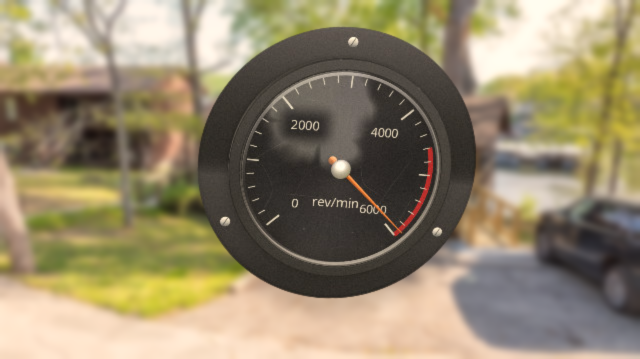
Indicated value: 5900 rpm
